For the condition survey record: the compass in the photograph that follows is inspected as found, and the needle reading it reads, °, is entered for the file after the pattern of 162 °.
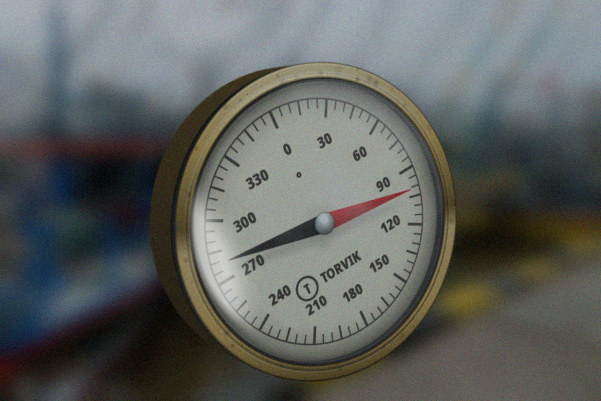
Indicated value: 100 °
